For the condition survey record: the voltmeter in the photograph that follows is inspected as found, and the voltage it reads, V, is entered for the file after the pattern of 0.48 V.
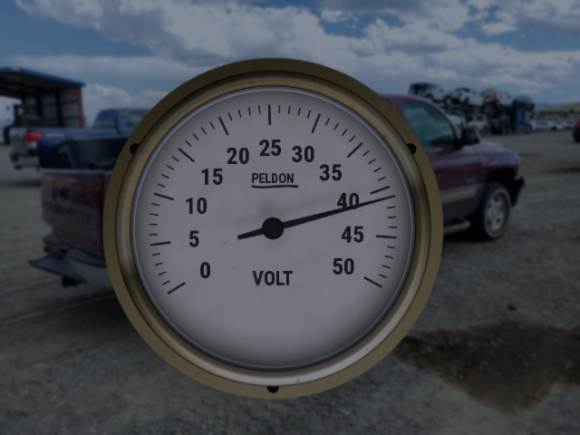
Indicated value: 41 V
